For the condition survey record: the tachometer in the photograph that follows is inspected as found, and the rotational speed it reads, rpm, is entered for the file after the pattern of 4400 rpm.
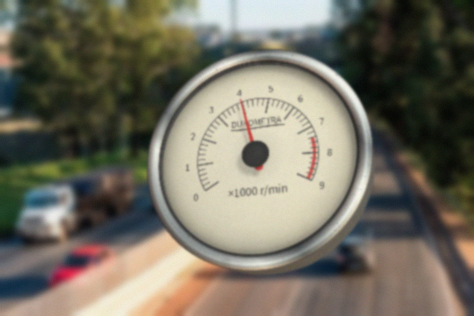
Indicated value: 4000 rpm
